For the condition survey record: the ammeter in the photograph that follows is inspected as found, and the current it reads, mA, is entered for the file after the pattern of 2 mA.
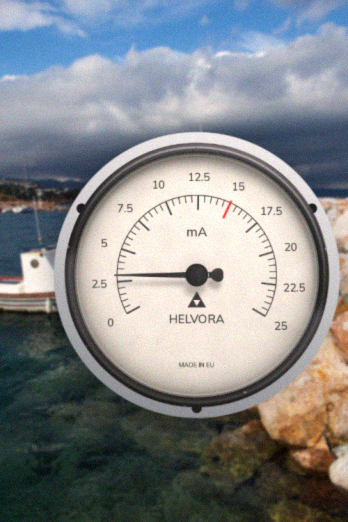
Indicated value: 3 mA
